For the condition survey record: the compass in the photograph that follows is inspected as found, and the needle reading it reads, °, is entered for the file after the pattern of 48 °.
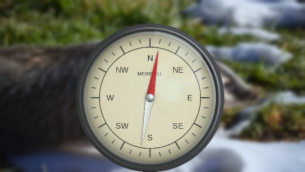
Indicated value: 10 °
